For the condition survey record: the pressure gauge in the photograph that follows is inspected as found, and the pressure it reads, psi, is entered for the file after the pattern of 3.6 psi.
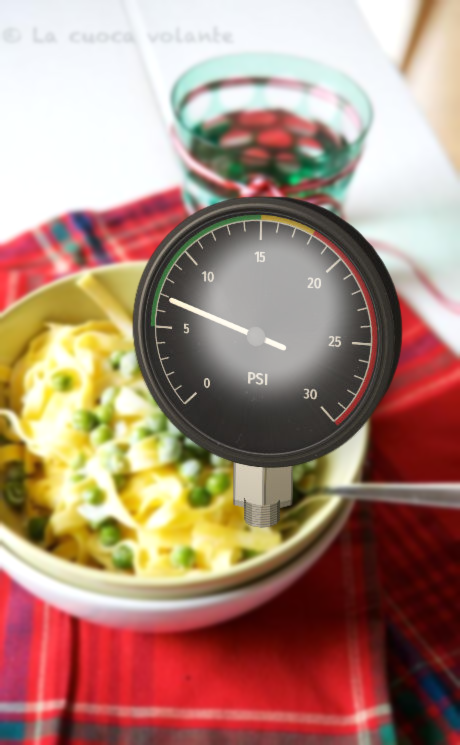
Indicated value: 7 psi
